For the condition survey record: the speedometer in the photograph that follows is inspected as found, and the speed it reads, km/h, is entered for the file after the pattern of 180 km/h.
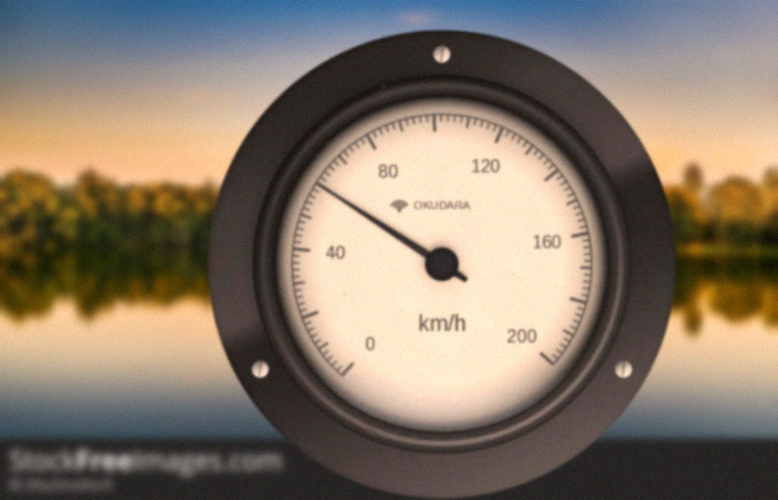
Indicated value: 60 km/h
